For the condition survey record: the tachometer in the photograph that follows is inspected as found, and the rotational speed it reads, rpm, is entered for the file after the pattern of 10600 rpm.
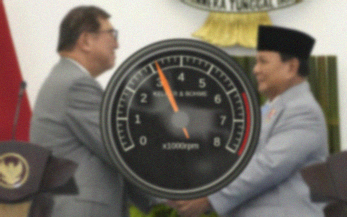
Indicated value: 3200 rpm
